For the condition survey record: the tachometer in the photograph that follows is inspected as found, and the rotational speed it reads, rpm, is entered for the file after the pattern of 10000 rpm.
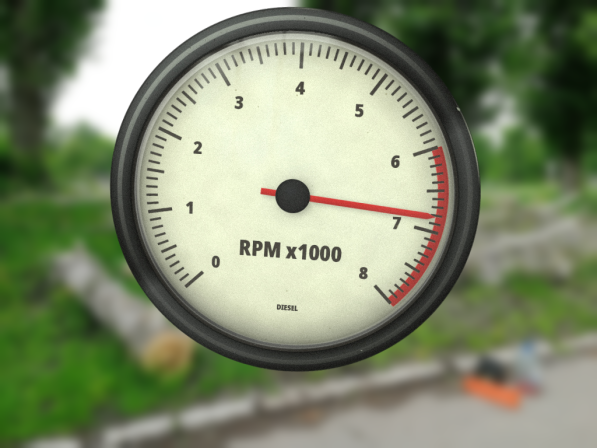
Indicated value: 6800 rpm
